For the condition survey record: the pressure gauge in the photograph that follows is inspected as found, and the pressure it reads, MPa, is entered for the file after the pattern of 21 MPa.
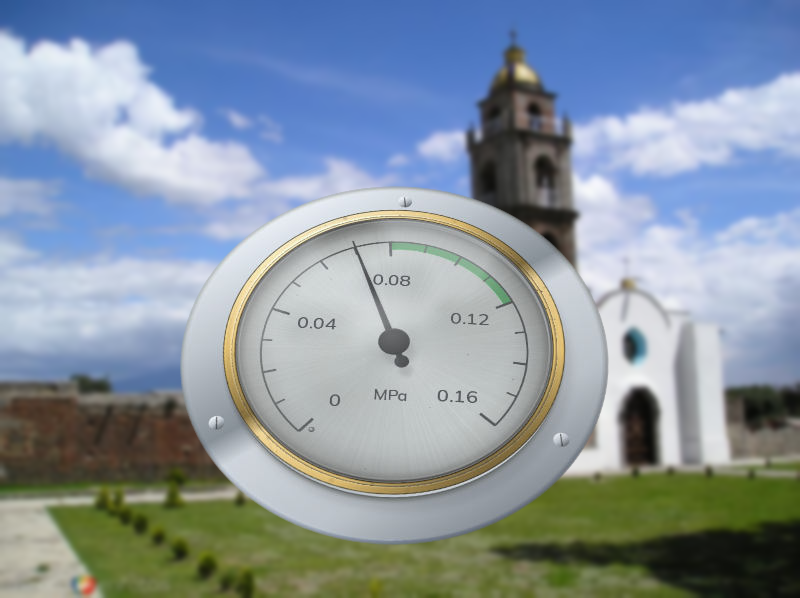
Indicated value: 0.07 MPa
